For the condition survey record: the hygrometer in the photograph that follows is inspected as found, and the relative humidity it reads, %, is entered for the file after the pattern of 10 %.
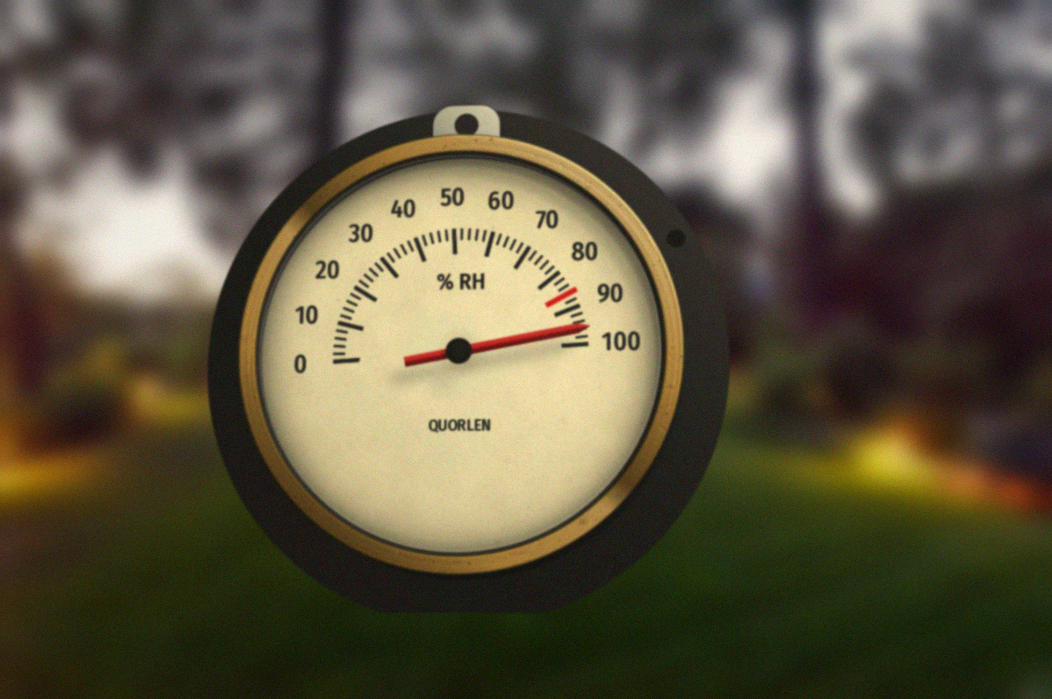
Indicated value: 96 %
